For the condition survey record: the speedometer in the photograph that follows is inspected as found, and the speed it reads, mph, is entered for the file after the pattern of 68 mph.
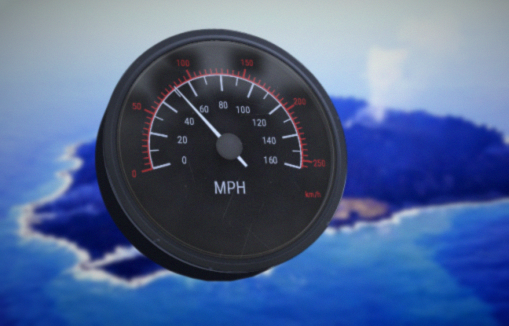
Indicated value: 50 mph
